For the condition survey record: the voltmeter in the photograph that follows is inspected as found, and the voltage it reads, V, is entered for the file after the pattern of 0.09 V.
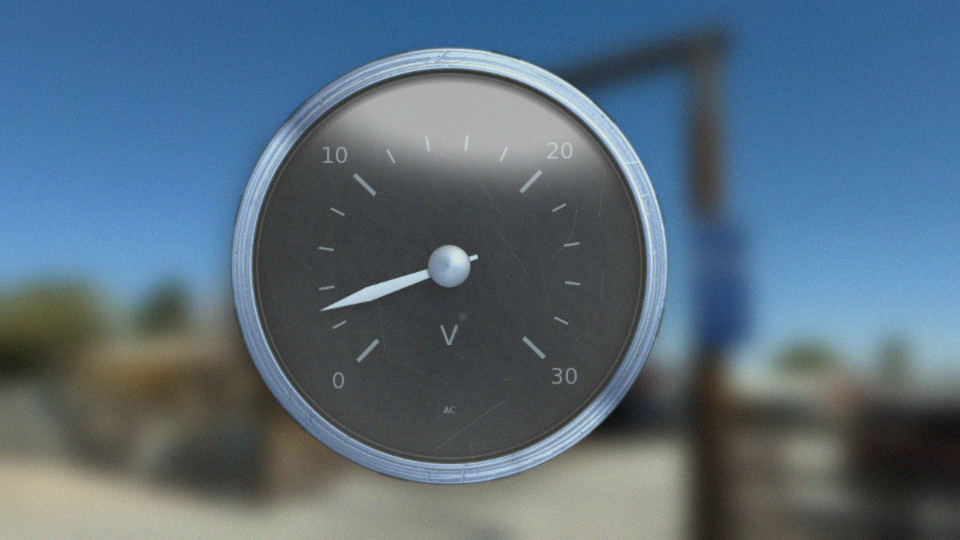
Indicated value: 3 V
